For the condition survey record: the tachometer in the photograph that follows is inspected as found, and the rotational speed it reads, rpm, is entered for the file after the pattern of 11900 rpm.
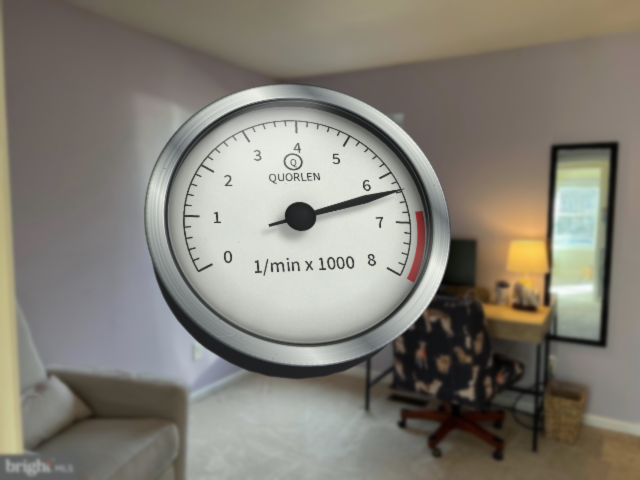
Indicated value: 6400 rpm
